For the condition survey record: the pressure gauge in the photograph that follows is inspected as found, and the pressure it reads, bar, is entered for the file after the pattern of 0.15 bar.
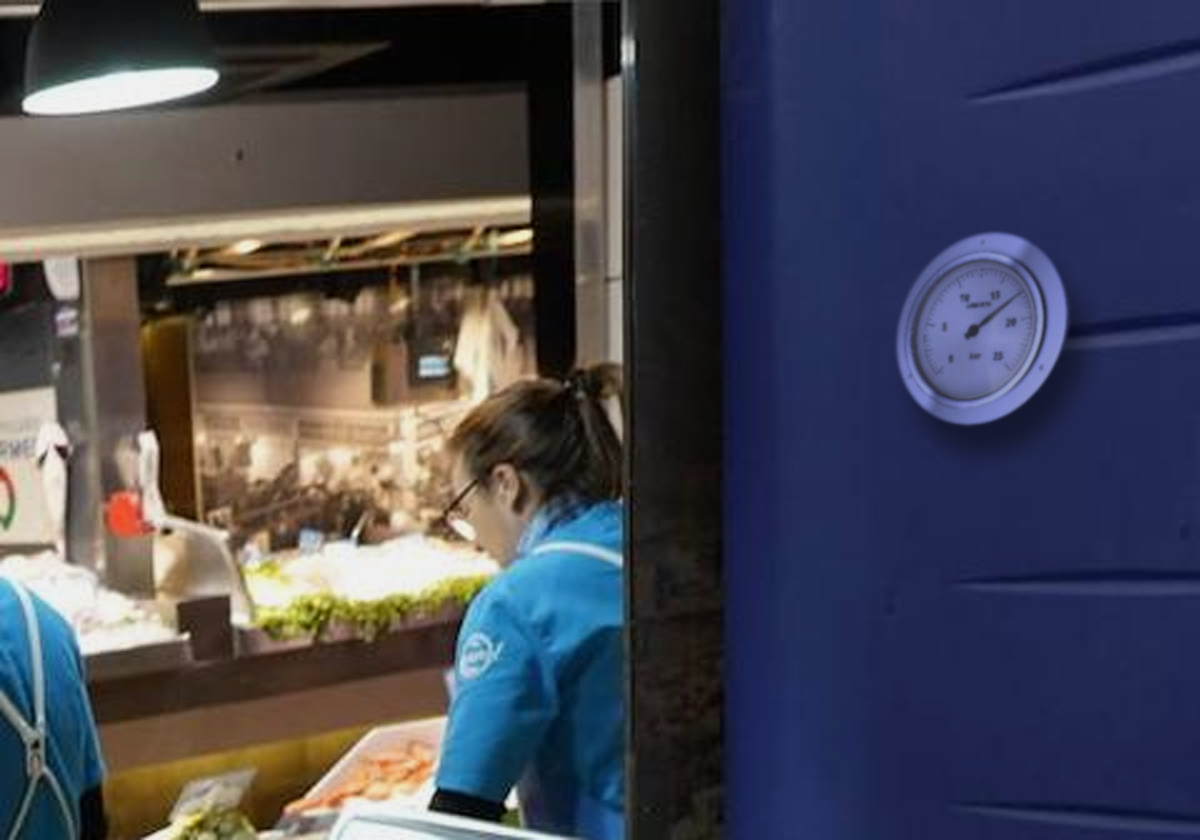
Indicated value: 17.5 bar
